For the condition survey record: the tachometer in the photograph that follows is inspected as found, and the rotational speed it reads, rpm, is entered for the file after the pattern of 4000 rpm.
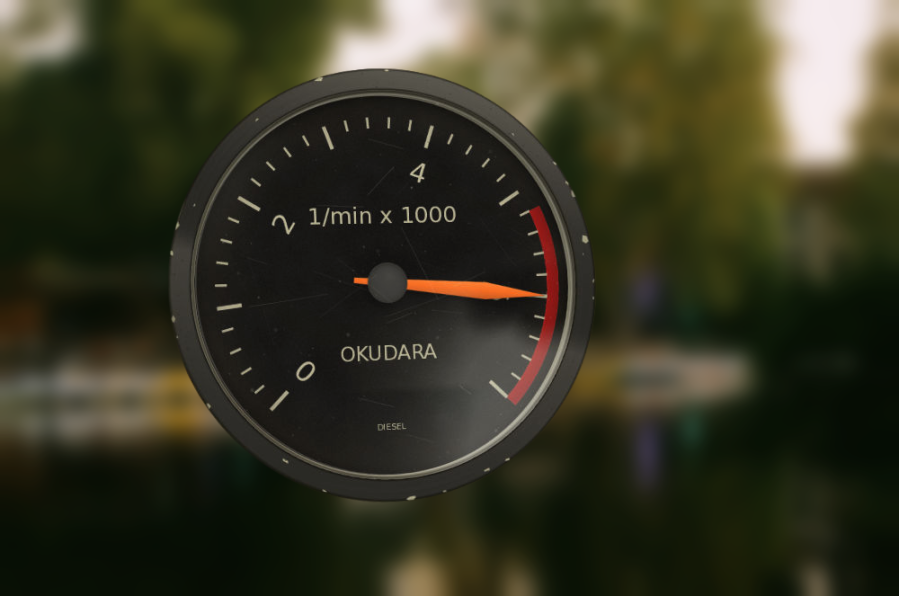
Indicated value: 6000 rpm
